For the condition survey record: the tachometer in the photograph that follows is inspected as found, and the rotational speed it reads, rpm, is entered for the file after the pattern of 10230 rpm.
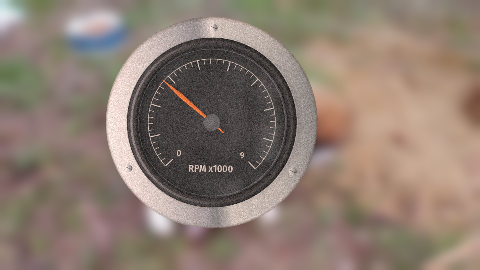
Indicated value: 2800 rpm
